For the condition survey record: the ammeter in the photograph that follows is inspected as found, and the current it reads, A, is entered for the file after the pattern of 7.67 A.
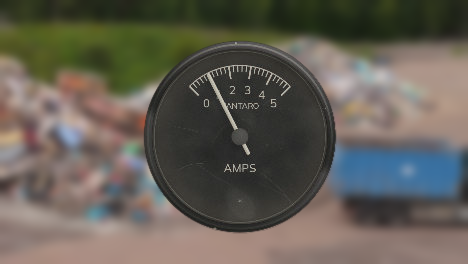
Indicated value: 1 A
